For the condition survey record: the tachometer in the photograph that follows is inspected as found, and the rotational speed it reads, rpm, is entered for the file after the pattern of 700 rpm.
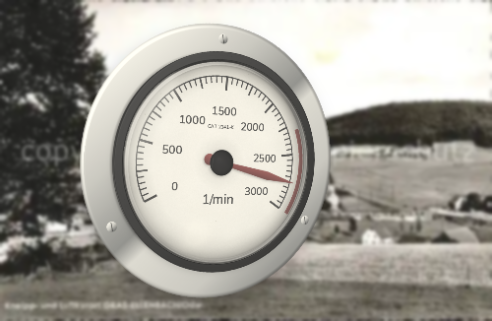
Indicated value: 2750 rpm
